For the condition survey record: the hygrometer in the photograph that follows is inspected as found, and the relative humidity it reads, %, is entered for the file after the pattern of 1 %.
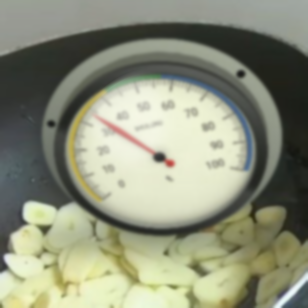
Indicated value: 35 %
